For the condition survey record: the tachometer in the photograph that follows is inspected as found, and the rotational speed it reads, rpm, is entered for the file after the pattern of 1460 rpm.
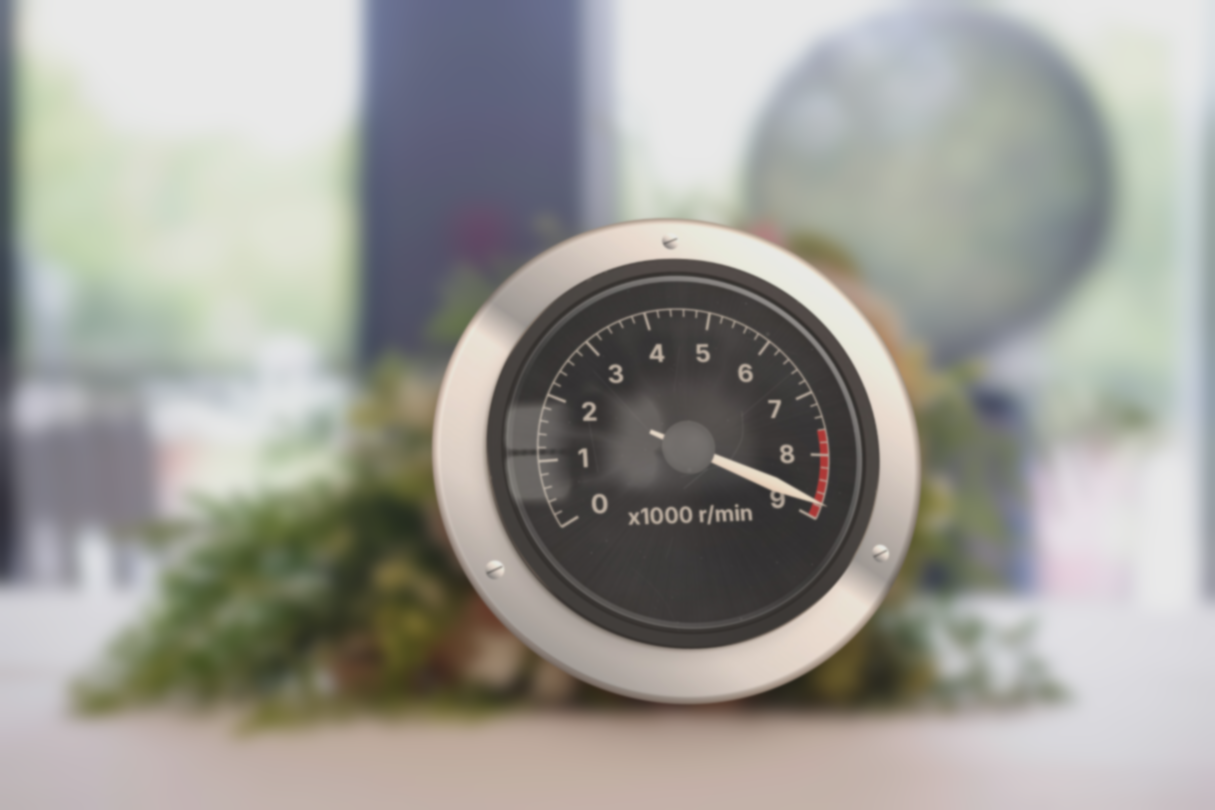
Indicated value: 8800 rpm
